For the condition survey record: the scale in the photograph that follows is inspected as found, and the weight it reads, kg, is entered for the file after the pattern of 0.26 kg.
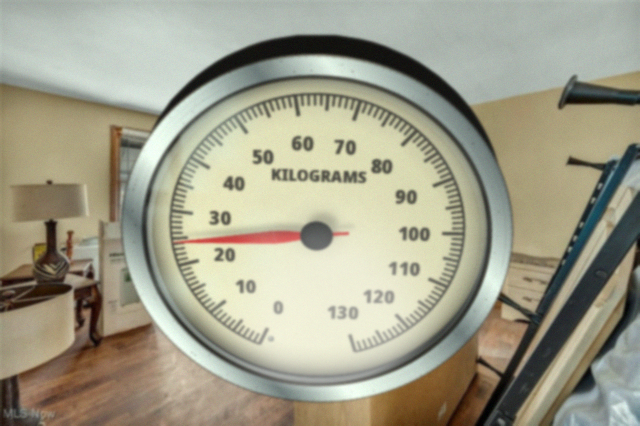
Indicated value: 25 kg
